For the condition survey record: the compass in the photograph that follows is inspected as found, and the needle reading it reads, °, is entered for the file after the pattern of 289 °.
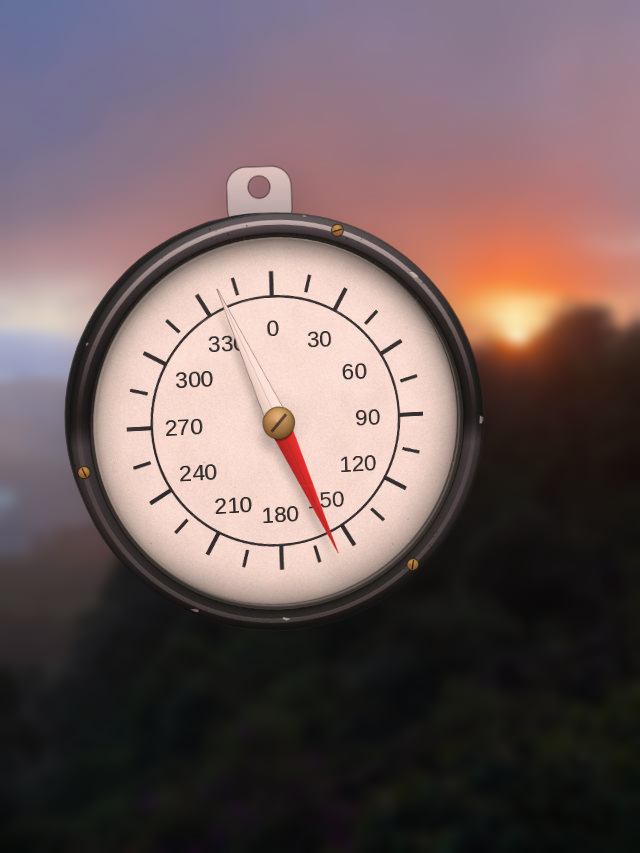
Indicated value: 157.5 °
